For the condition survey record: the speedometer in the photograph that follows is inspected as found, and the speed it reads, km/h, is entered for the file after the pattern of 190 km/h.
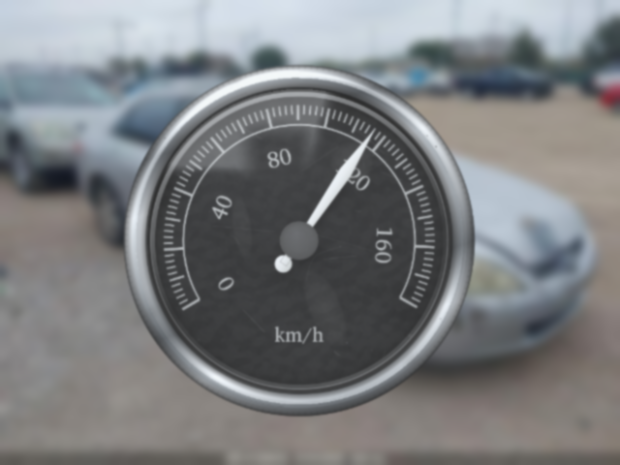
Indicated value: 116 km/h
